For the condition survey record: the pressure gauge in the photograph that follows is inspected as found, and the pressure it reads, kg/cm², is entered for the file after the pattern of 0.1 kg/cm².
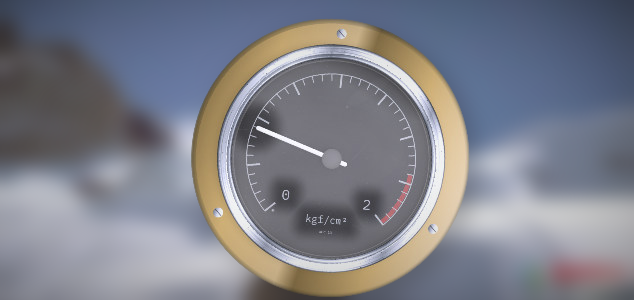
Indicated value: 0.45 kg/cm²
